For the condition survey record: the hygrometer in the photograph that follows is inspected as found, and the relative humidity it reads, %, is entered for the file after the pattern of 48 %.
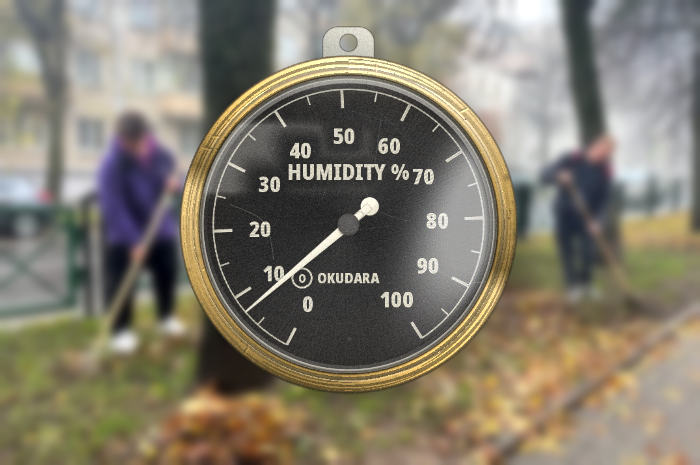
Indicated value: 7.5 %
